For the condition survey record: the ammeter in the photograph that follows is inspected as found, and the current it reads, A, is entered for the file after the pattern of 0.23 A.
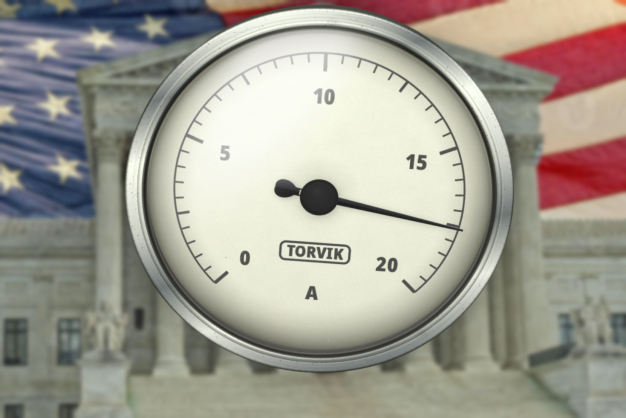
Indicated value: 17.5 A
